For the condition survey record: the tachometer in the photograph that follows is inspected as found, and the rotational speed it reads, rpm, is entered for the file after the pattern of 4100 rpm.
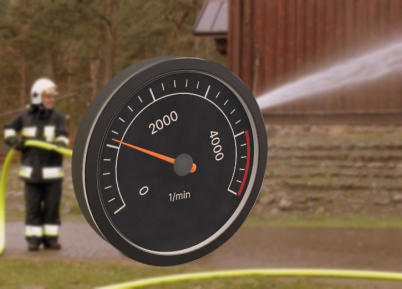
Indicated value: 1100 rpm
